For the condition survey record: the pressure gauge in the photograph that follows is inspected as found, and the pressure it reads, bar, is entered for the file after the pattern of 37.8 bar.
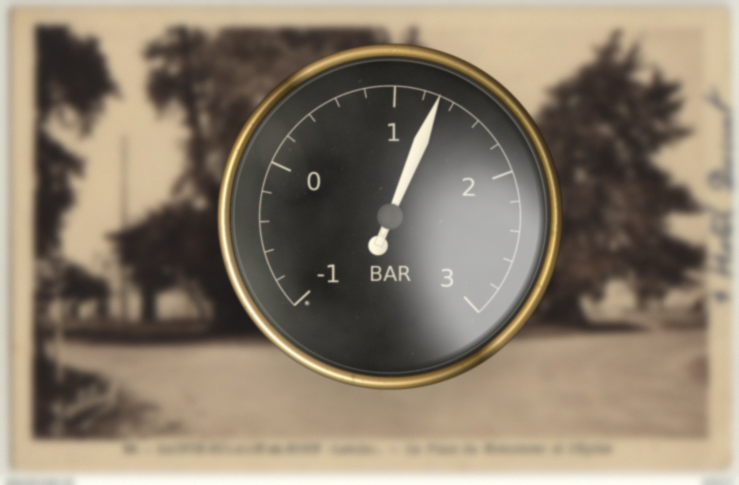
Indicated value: 1.3 bar
